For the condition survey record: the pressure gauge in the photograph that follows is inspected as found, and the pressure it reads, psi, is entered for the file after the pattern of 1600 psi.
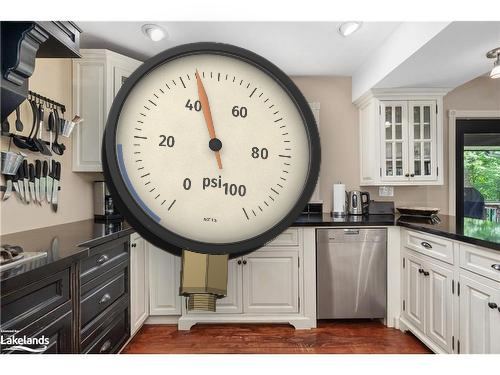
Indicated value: 44 psi
